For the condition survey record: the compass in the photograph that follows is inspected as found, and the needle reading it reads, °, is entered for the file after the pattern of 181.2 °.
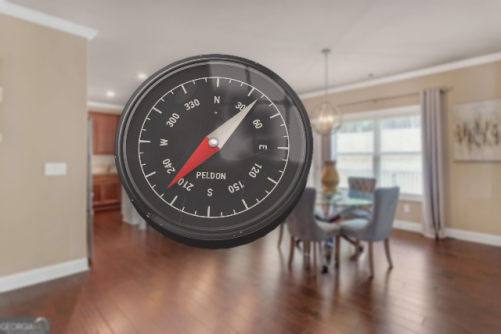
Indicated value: 220 °
